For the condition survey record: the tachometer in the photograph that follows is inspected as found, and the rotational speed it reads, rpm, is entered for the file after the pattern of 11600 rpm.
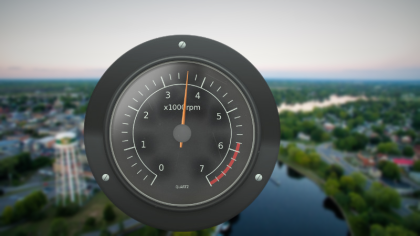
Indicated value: 3600 rpm
